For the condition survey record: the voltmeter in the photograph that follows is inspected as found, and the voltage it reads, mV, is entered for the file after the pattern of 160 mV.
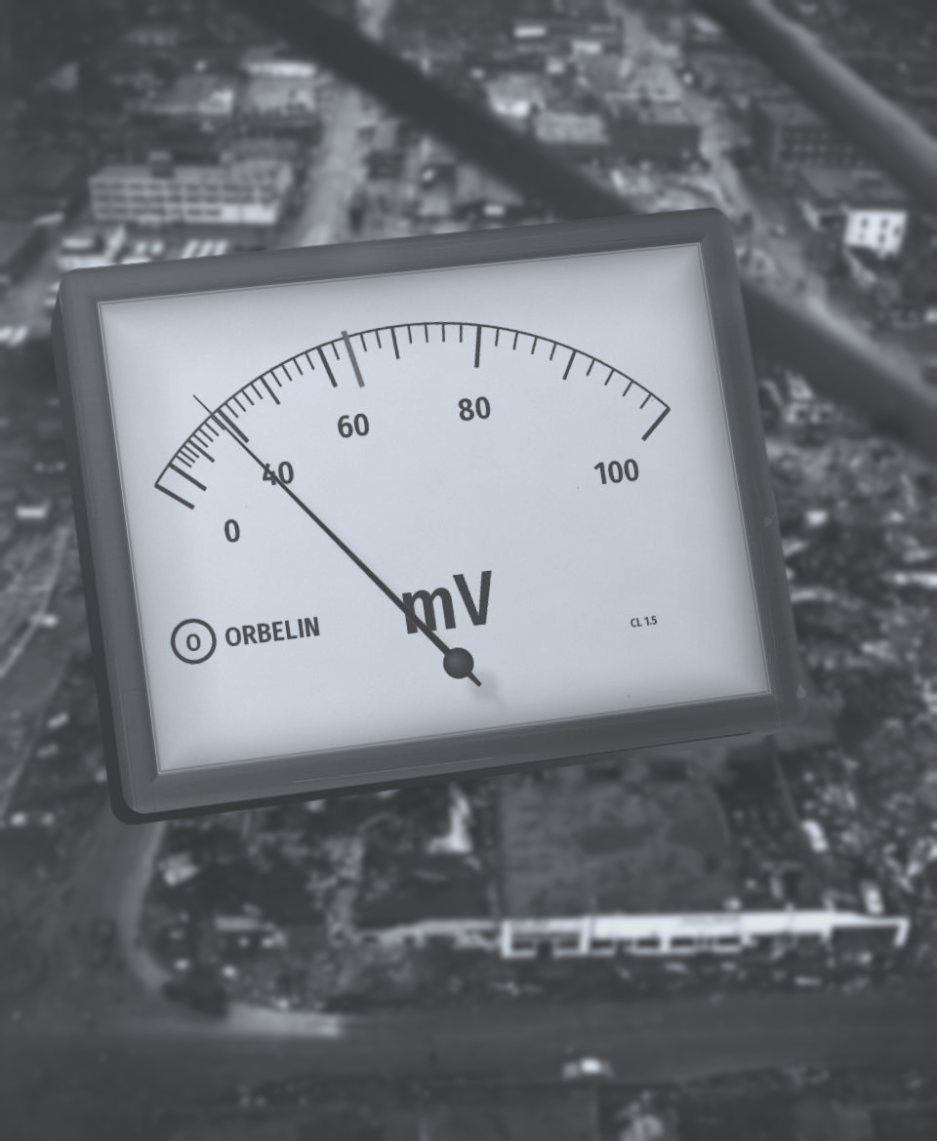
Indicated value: 38 mV
